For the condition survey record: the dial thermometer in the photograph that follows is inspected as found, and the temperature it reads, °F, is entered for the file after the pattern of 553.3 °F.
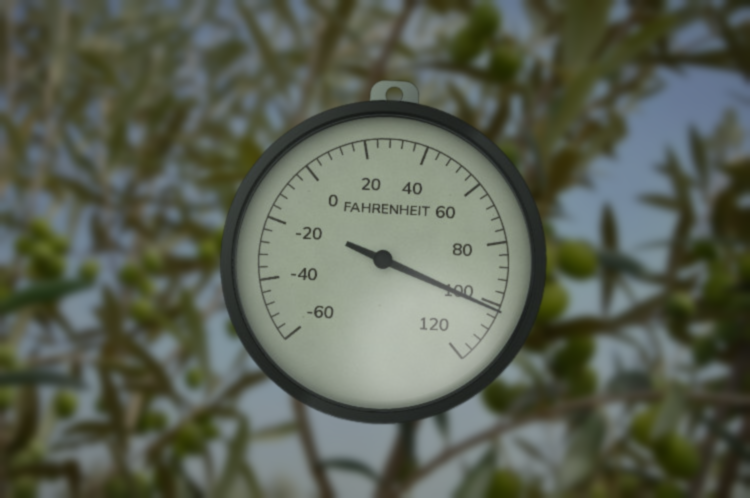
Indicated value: 102 °F
